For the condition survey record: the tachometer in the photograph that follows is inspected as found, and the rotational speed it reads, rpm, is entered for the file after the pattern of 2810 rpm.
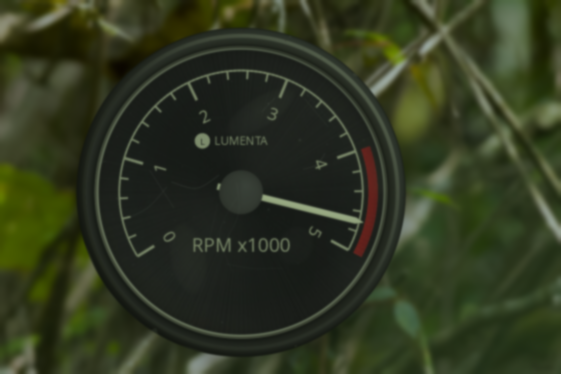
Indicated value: 4700 rpm
